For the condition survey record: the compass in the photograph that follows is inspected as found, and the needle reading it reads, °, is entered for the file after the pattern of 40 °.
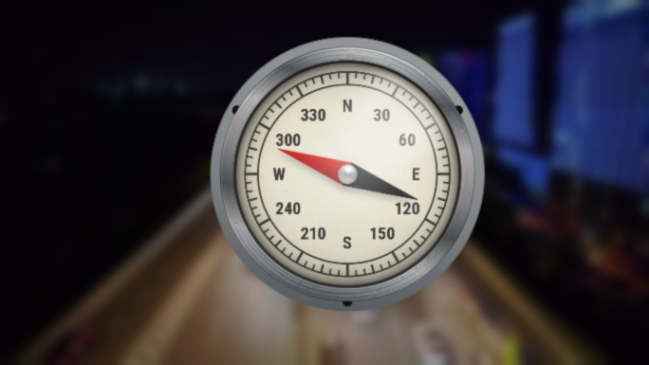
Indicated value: 290 °
